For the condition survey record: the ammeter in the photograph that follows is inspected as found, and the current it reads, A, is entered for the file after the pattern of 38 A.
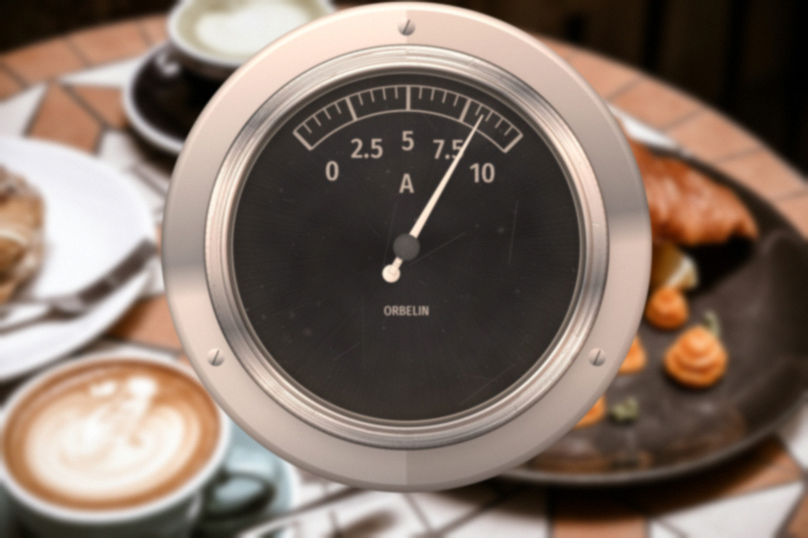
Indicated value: 8.25 A
